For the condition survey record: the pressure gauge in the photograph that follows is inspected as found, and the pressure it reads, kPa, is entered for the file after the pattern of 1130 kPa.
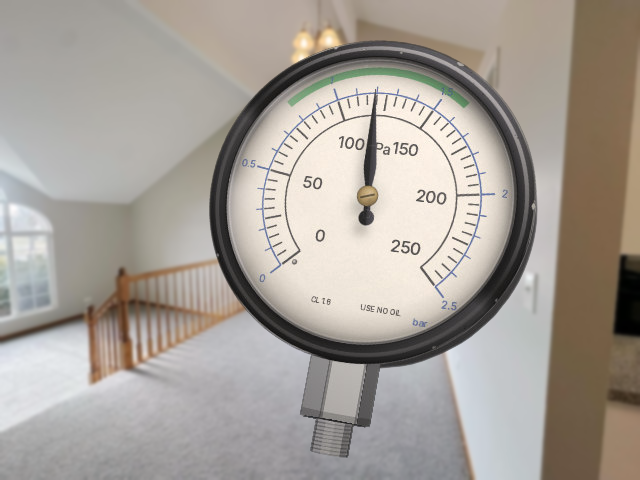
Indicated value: 120 kPa
